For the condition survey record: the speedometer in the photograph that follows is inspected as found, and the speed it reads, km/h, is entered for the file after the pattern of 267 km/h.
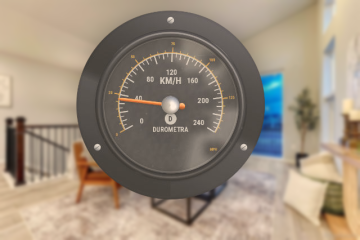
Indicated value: 35 km/h
